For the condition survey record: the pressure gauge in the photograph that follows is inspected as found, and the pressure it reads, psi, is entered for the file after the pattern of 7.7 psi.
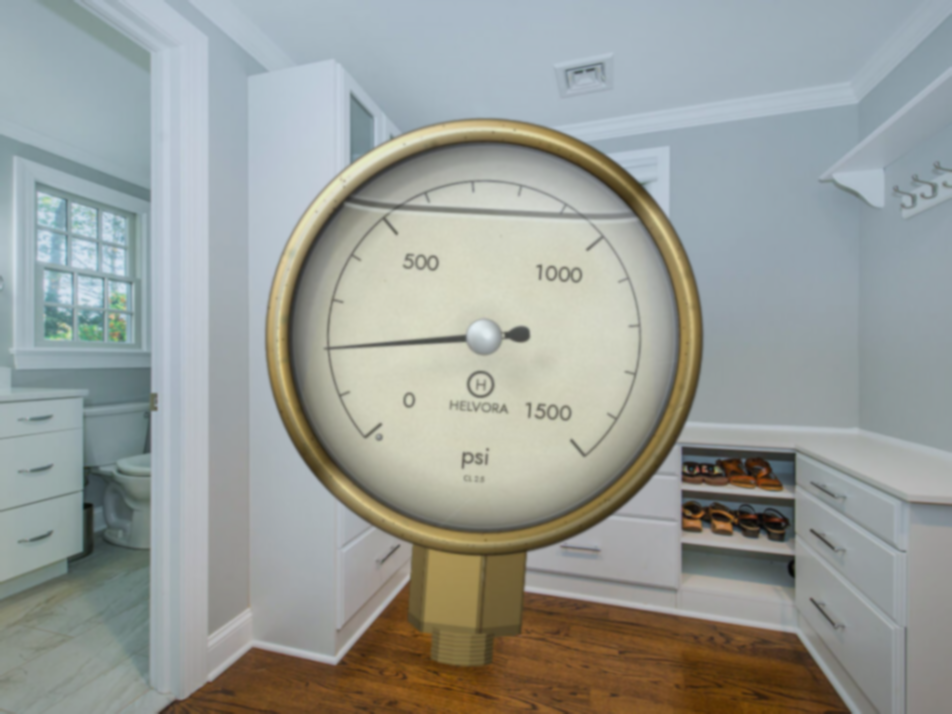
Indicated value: 200 psi
